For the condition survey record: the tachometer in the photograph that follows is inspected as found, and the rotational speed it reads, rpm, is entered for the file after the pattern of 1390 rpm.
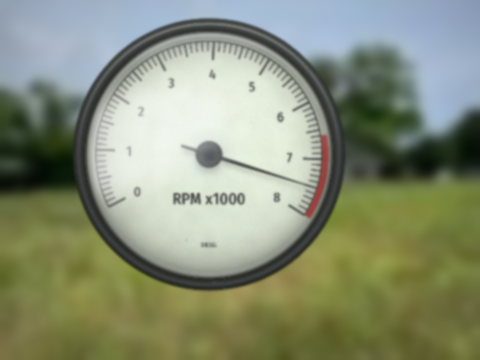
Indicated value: 7500 rpm
